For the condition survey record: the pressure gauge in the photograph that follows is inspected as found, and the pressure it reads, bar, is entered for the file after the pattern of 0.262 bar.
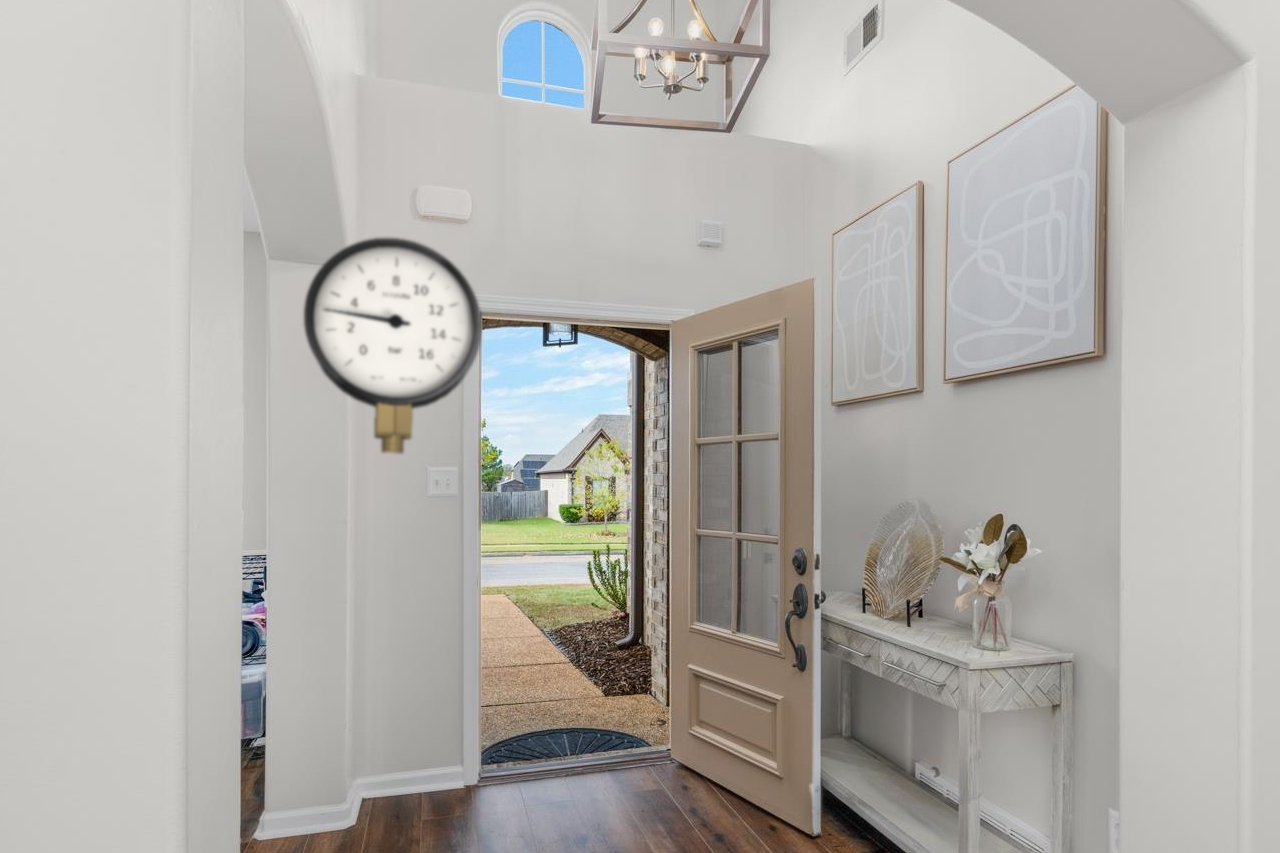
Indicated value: 3 bar
